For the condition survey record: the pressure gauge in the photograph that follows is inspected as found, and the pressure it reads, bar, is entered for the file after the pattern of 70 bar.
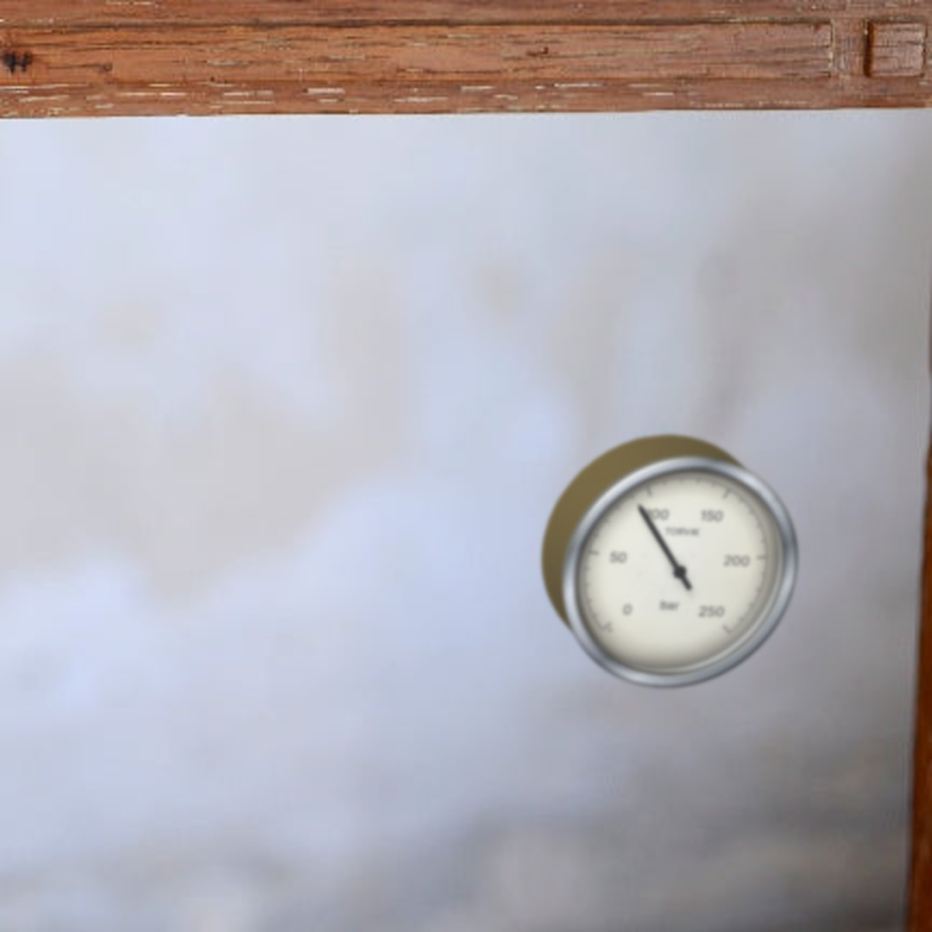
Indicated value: 90 bar
